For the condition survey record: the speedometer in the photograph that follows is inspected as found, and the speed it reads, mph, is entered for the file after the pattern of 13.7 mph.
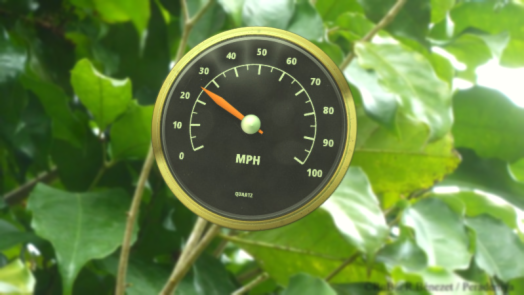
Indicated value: 25 mph
